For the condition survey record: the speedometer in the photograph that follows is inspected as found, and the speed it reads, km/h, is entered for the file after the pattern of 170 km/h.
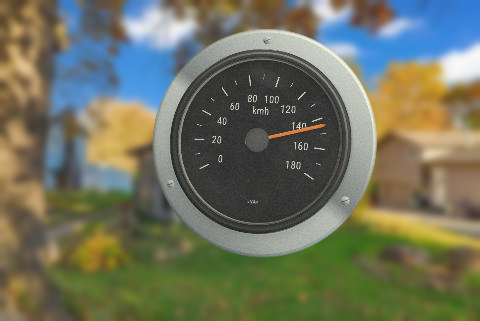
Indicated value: 145 km/h
